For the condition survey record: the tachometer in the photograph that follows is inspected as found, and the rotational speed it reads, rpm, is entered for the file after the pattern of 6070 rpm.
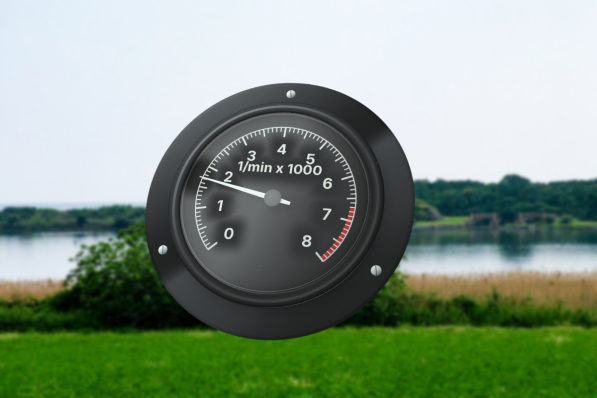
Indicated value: 1700 rpm
